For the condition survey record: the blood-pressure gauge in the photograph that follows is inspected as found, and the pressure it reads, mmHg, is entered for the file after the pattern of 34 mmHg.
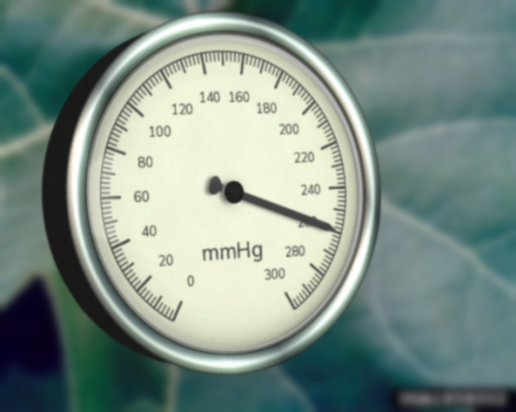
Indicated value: 260 mmHg
